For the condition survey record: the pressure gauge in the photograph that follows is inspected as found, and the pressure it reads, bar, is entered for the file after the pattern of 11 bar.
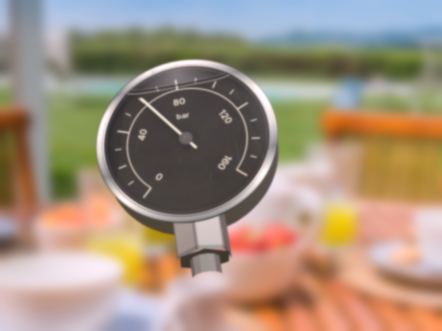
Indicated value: 60 bar
